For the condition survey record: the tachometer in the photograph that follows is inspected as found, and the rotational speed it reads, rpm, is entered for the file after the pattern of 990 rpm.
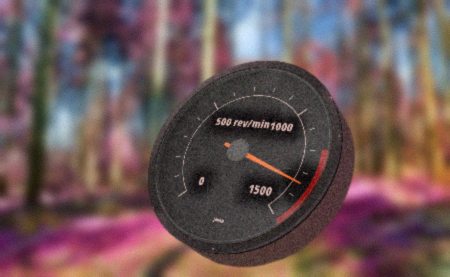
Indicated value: 1350 rpm
